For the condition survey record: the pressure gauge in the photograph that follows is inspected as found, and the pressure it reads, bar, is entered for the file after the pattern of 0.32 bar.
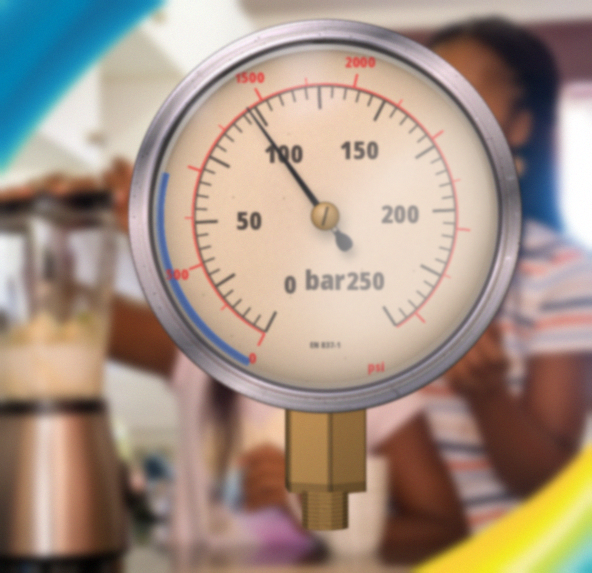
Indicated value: 97.5 bar
